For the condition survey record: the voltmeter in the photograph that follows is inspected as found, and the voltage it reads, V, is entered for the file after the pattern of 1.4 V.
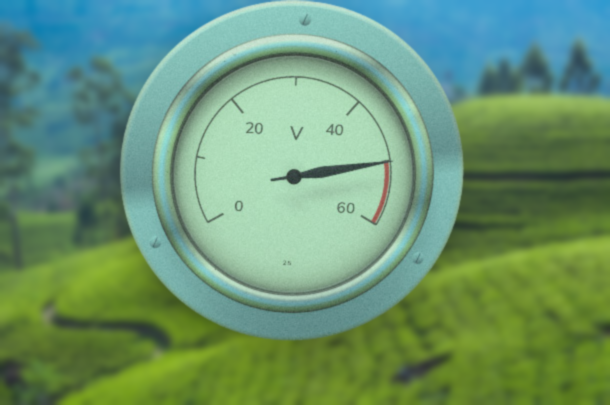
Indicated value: 50 V
